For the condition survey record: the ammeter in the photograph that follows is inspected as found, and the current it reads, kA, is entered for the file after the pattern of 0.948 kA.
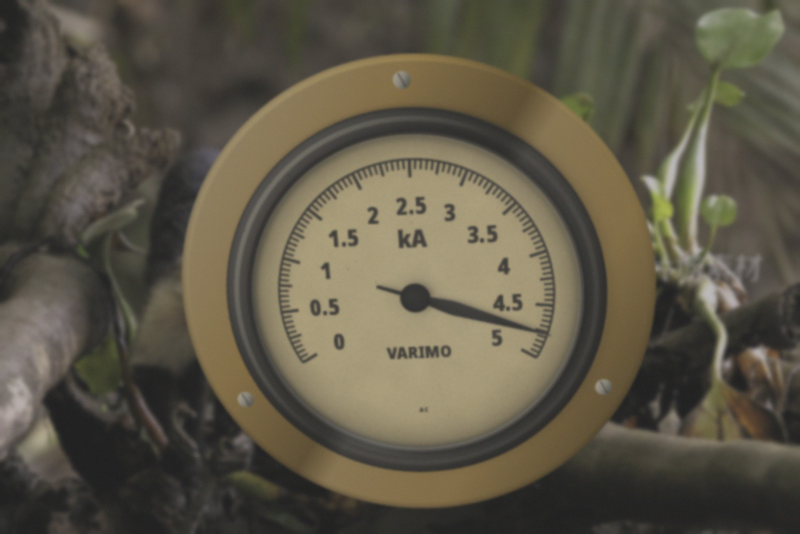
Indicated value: 4.75 kA
